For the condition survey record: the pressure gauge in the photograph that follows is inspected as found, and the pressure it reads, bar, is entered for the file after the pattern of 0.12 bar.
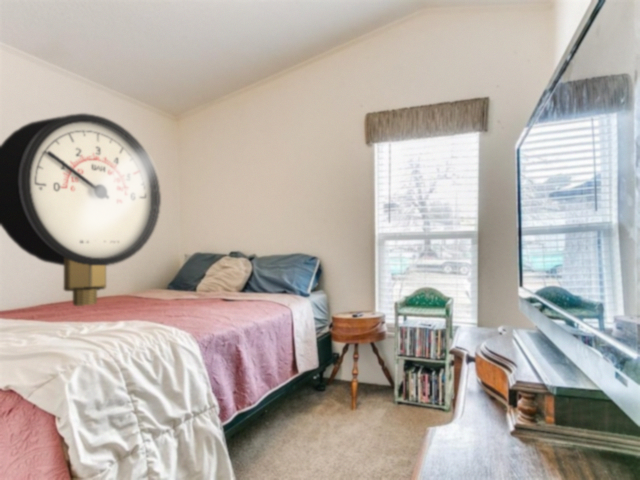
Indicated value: 1 bar
